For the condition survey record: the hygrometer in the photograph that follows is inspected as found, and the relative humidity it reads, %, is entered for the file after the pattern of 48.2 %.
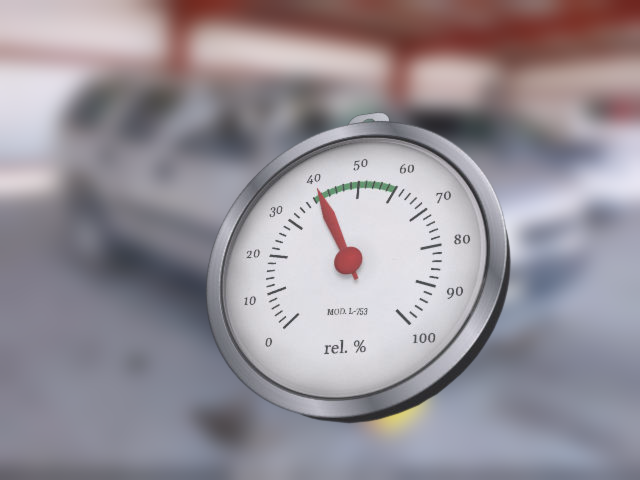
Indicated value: 40 %
